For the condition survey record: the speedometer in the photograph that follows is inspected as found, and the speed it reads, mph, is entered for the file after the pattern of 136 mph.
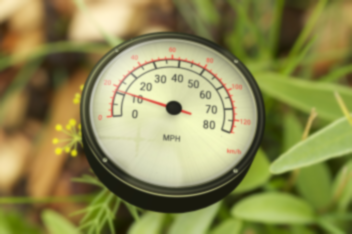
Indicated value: 10 mph
